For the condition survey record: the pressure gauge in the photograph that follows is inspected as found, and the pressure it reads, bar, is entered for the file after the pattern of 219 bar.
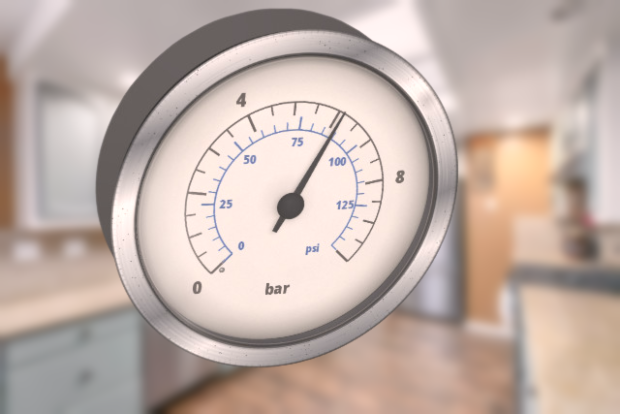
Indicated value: 6 bar
